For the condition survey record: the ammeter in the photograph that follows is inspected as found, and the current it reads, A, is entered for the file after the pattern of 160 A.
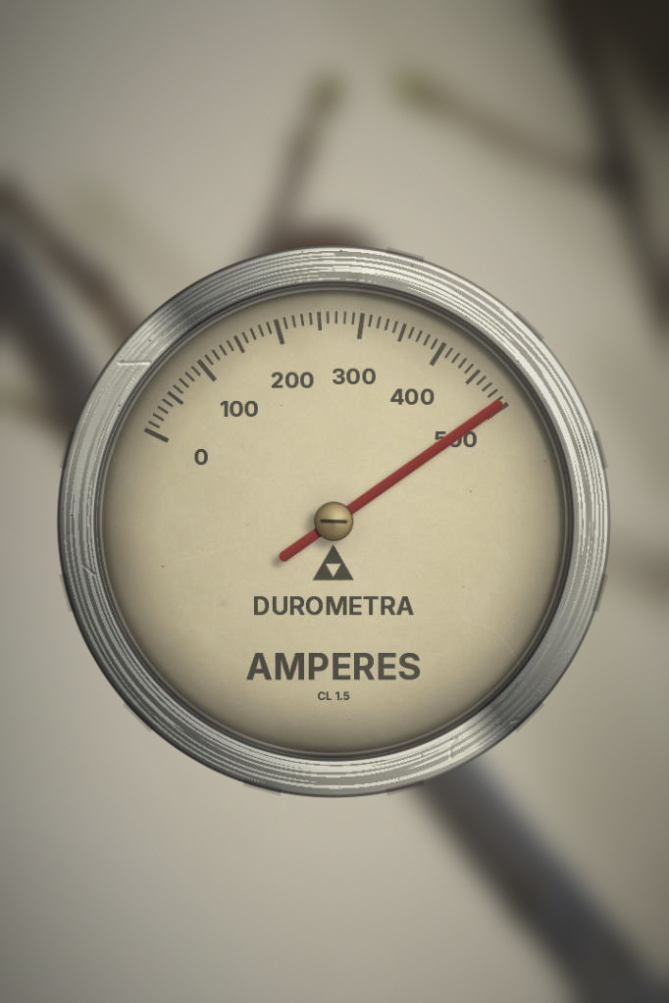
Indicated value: 495 A
